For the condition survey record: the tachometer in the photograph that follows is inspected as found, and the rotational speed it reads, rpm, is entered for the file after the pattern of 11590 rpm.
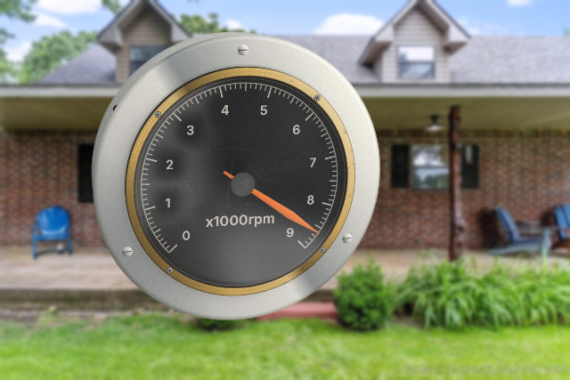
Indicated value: 8600 rpm
